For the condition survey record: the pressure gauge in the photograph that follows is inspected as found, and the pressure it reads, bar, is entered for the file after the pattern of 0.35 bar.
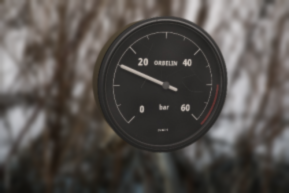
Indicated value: 15 bar
